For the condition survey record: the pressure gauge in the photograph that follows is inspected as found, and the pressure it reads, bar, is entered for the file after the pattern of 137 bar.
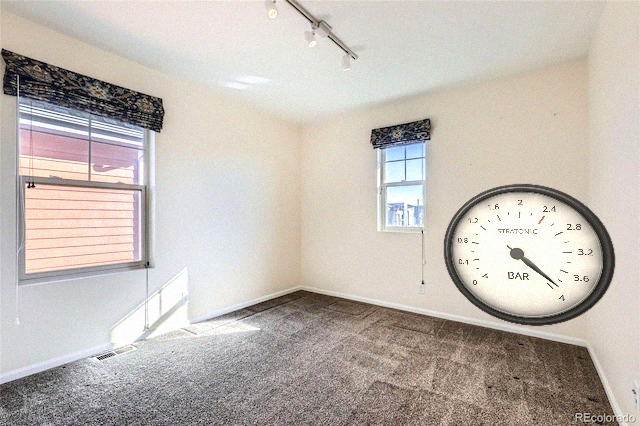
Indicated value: 3.9 bar
